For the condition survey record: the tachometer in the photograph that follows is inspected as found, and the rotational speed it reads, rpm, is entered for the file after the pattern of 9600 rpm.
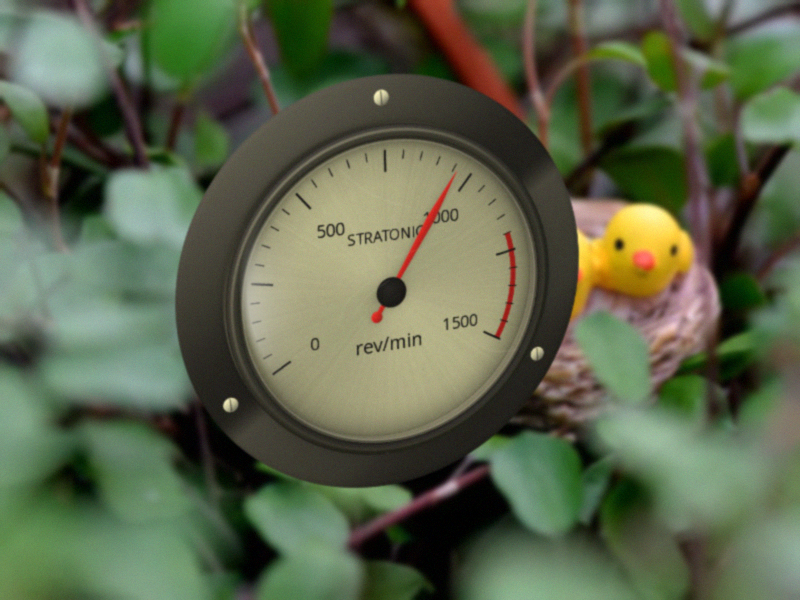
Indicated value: 950 rpm
